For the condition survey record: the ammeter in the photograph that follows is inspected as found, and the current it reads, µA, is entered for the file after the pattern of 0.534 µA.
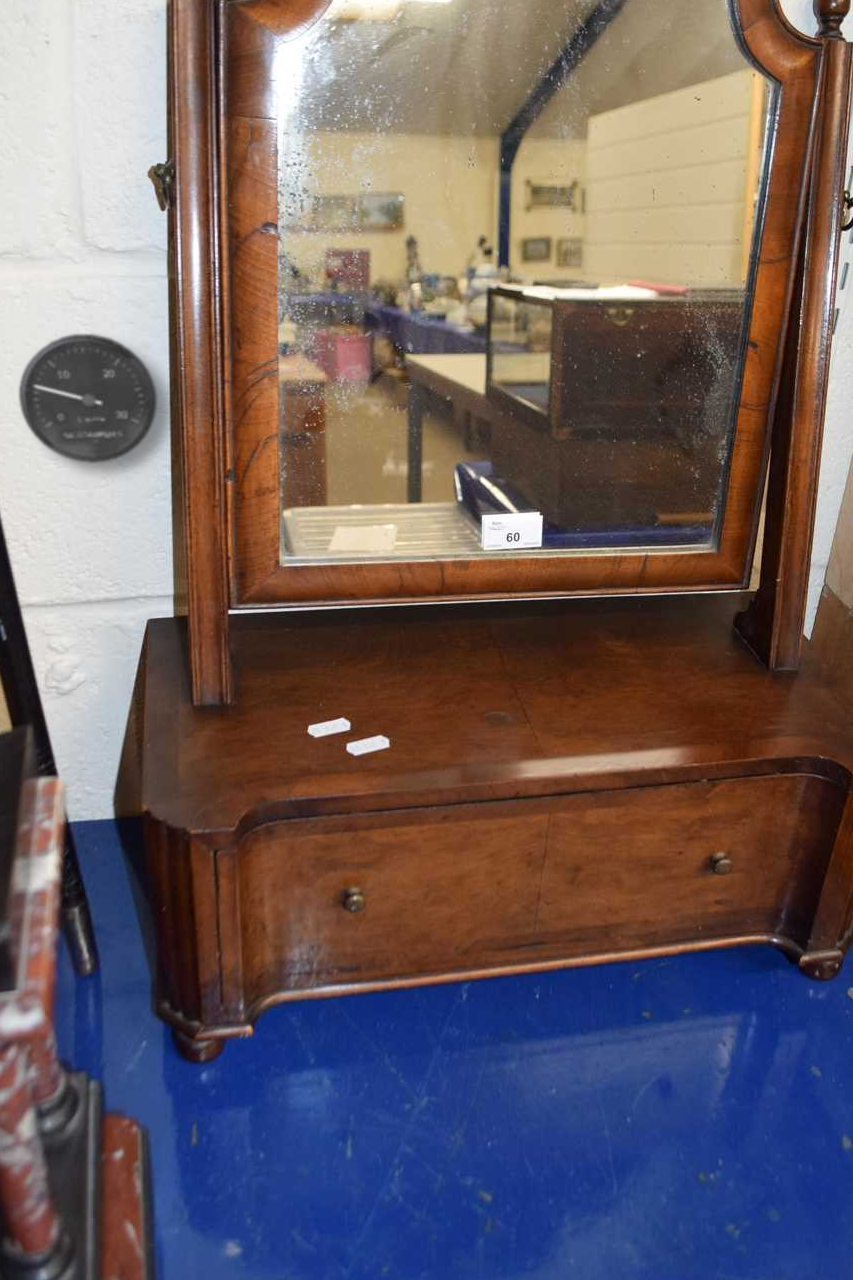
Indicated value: 6 µA
